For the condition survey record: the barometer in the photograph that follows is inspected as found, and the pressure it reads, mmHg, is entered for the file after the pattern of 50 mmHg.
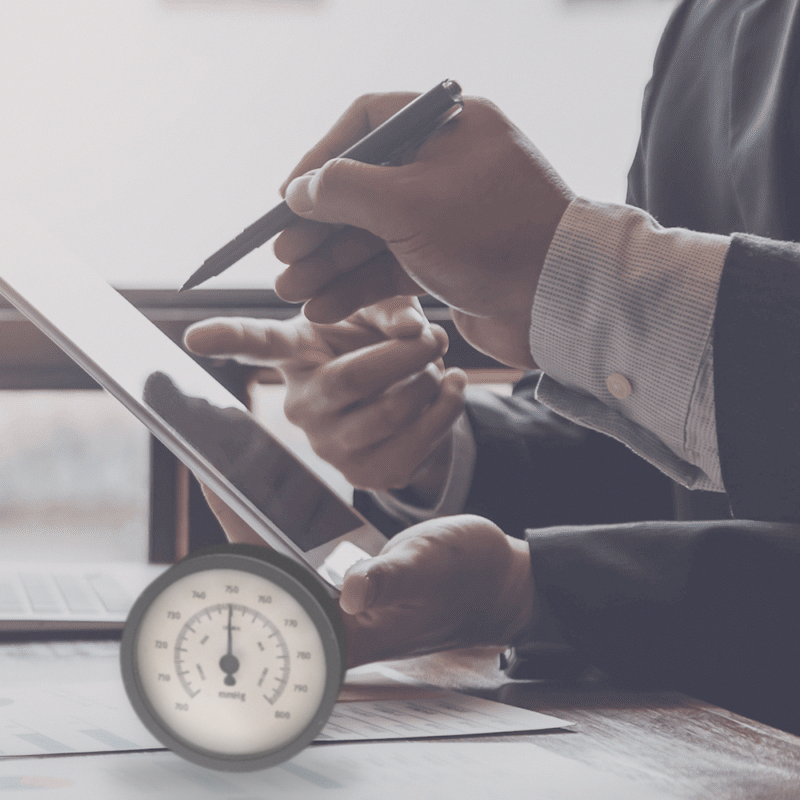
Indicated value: 750 mmHg
